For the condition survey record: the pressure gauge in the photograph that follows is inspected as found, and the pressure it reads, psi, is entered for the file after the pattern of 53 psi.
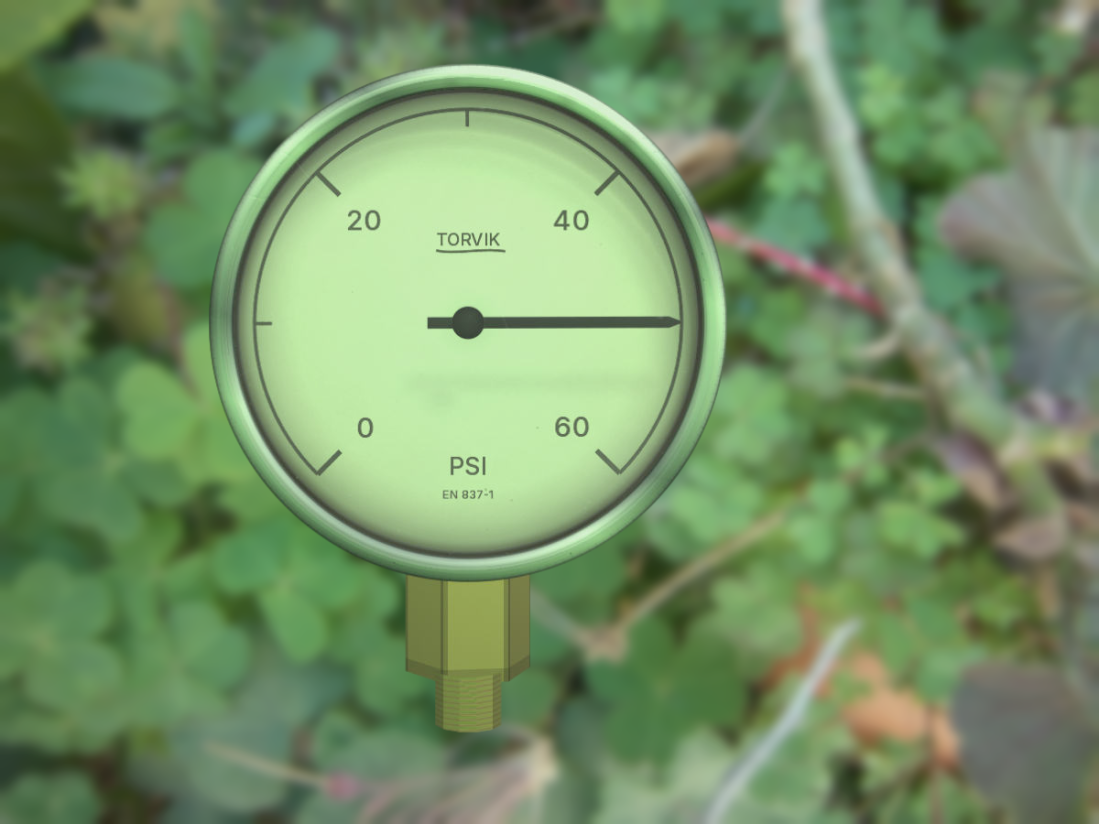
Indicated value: 50 psi
